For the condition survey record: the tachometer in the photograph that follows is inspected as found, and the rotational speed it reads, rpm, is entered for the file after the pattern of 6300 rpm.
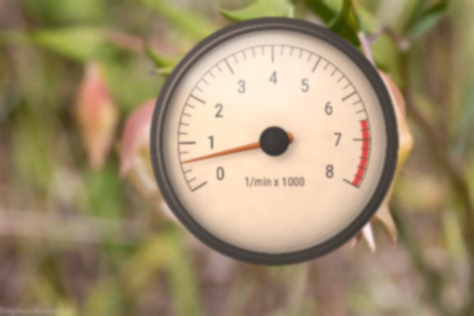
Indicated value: 600 rpm
